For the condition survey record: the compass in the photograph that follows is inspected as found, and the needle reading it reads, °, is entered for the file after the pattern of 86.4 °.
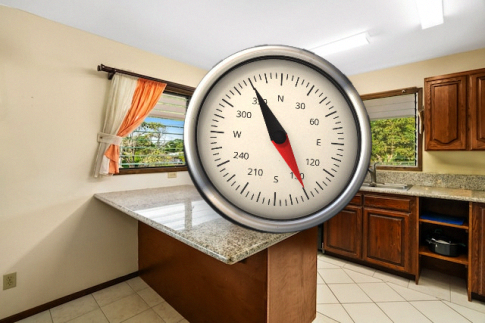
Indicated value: 150 °
